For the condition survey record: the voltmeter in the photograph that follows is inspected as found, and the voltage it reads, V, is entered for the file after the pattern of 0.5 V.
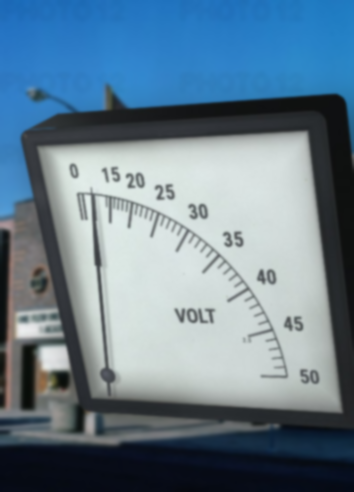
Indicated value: 10 V
